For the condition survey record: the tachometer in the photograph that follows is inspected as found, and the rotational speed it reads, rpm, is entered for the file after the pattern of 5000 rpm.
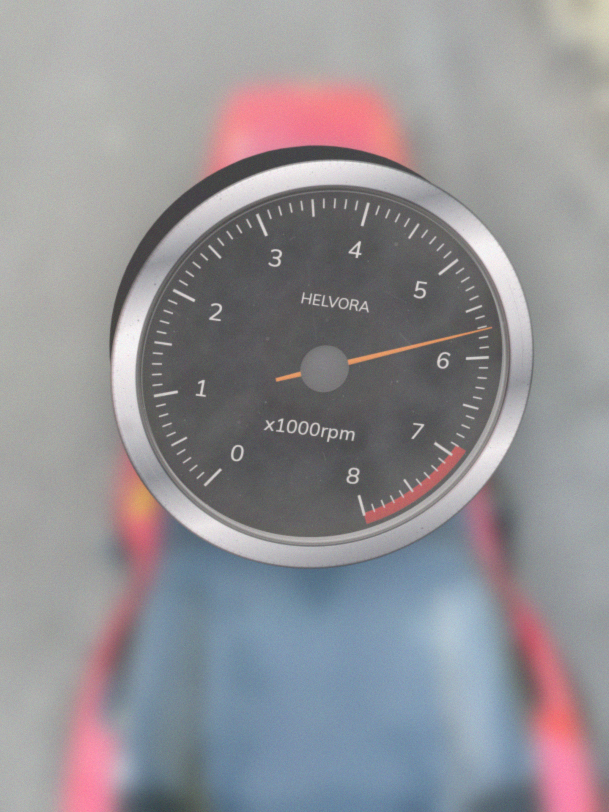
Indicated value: 5700 rpm
